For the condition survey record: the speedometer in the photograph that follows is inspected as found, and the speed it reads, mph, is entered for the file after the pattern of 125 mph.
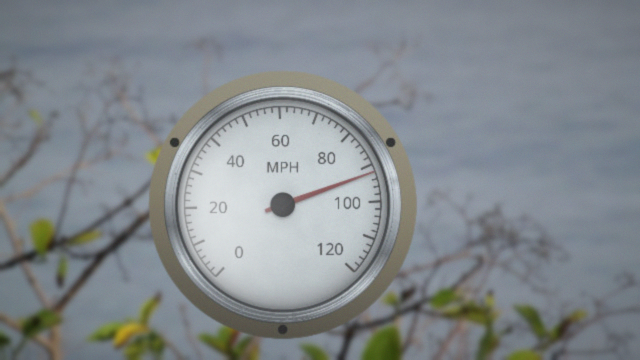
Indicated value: 92 mph
